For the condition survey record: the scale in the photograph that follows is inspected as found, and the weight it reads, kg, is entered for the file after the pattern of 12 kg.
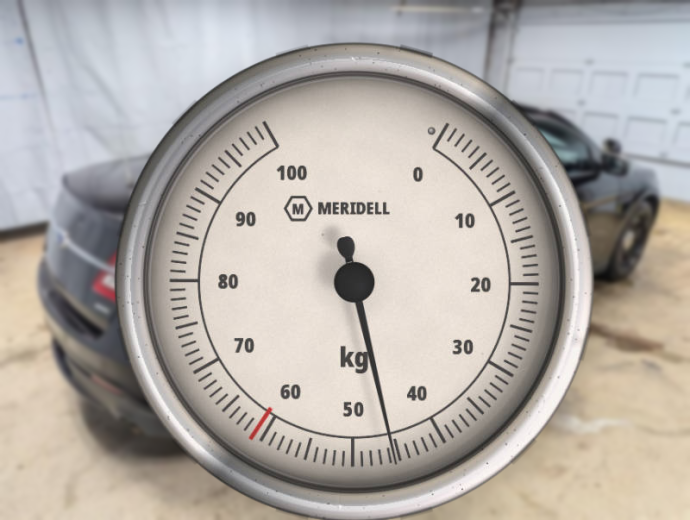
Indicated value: 45.5 kg
